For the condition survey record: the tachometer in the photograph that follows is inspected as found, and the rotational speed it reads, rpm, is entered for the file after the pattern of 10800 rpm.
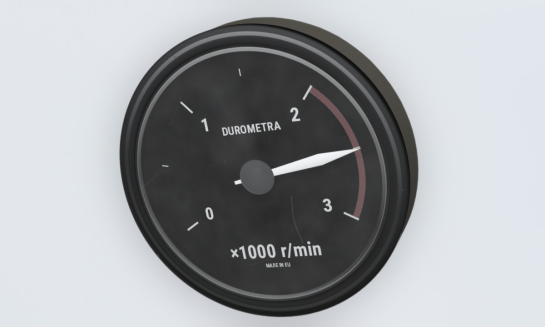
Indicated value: 2500 rpm
